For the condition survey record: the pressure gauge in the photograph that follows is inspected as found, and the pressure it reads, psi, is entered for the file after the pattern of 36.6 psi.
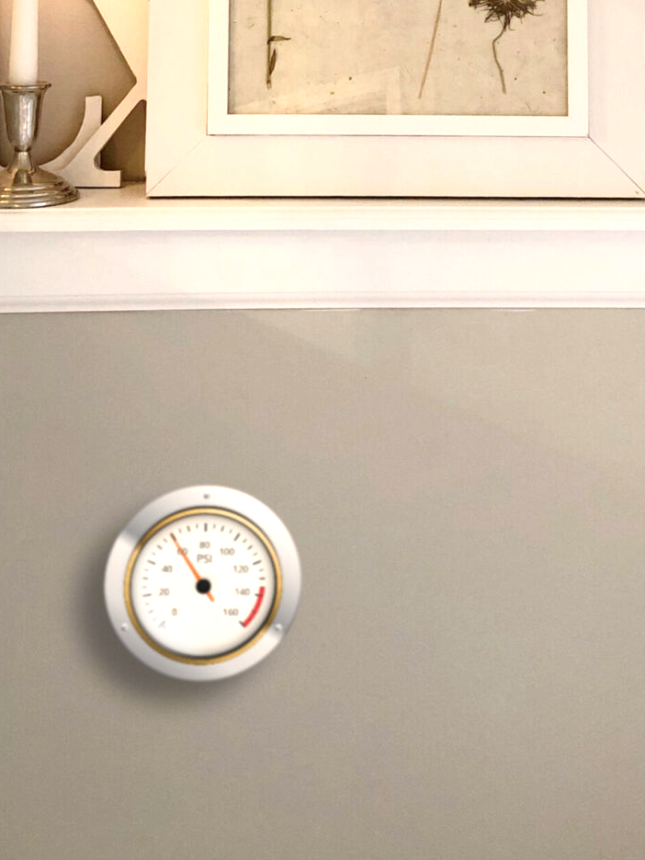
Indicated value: 60 psi
